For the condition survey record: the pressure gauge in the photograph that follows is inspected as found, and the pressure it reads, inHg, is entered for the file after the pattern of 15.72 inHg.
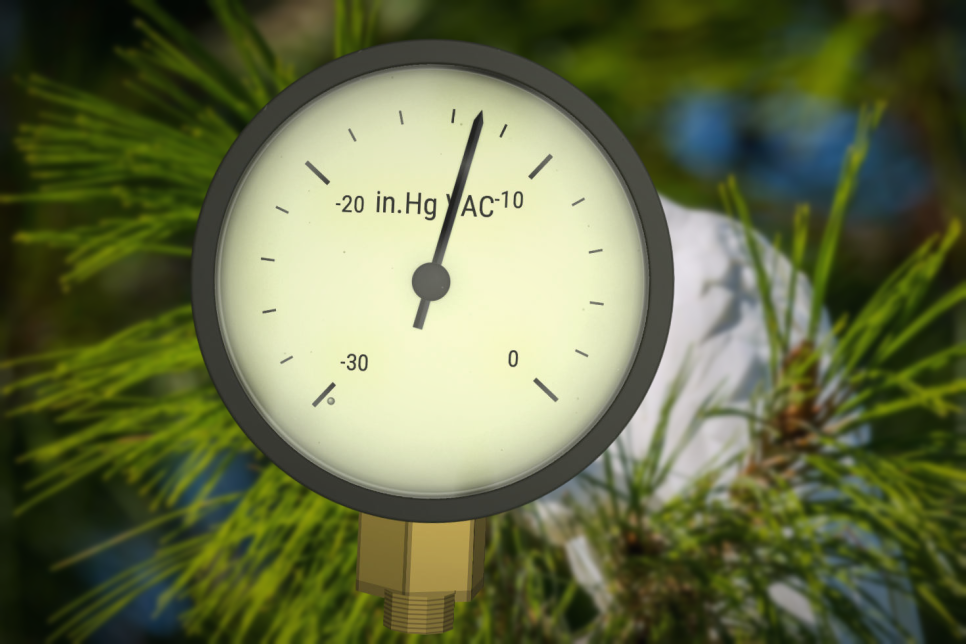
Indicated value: -13 inHg
